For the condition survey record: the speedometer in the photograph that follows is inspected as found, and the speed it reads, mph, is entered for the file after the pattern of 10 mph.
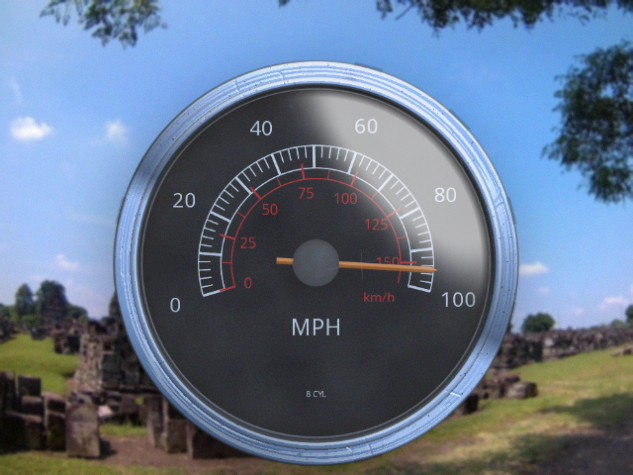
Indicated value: 95 mph
